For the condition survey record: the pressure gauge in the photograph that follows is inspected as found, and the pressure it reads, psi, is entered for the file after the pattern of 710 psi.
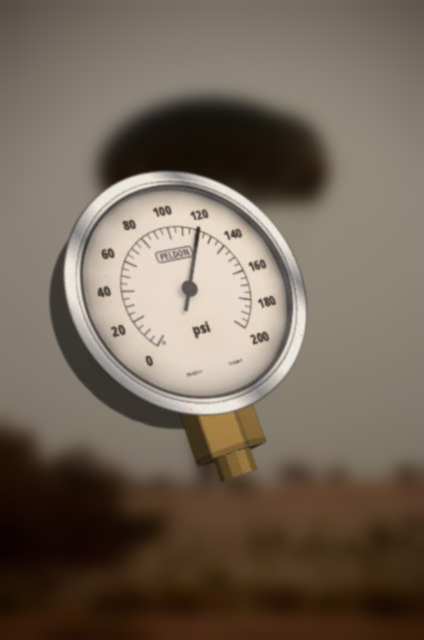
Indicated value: 120 psi
